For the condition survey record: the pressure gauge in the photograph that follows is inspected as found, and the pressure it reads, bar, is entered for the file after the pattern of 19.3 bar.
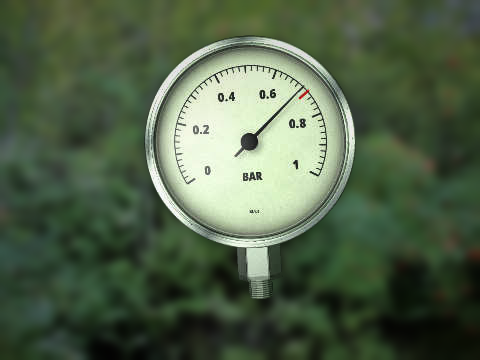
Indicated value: 0.7 bar
